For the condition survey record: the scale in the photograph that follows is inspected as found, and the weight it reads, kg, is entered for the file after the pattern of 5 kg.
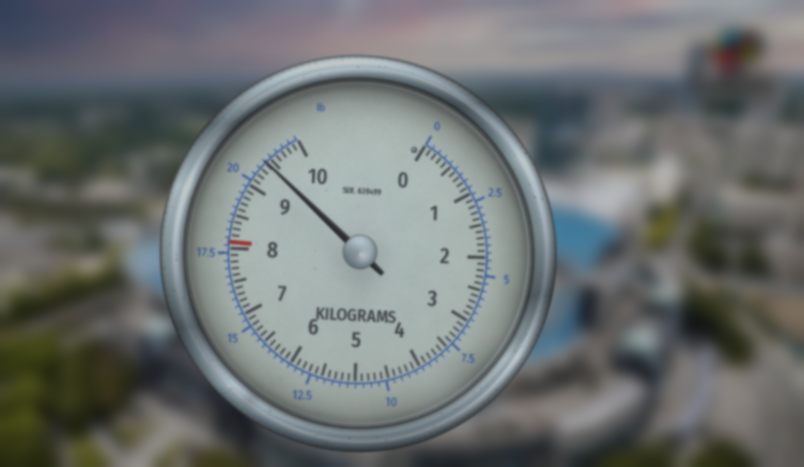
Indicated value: 9.4 kg
